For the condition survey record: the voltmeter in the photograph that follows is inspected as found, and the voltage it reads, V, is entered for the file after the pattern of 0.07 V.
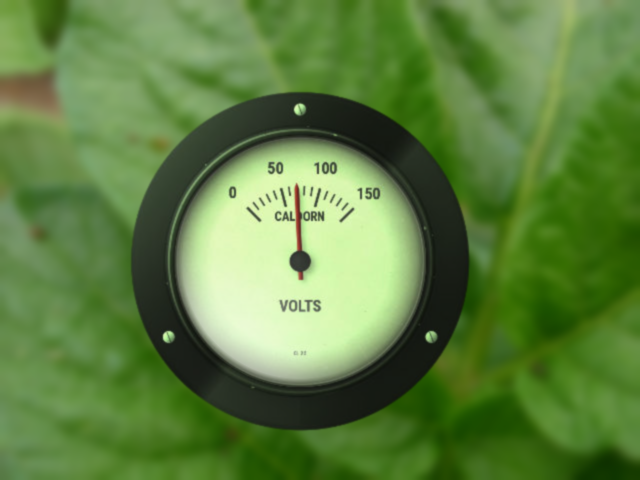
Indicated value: 70 V
